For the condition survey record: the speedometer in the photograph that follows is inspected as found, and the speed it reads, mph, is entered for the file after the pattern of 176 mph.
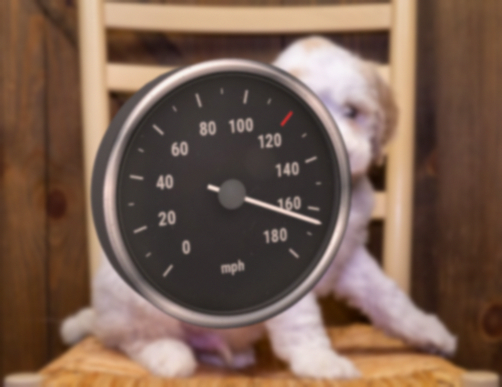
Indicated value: 165 mph
